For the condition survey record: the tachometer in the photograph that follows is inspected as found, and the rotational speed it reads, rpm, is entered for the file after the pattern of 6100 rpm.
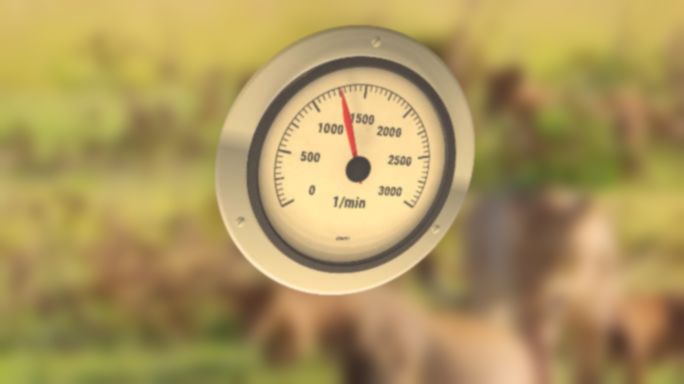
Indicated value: 1250 rpm
